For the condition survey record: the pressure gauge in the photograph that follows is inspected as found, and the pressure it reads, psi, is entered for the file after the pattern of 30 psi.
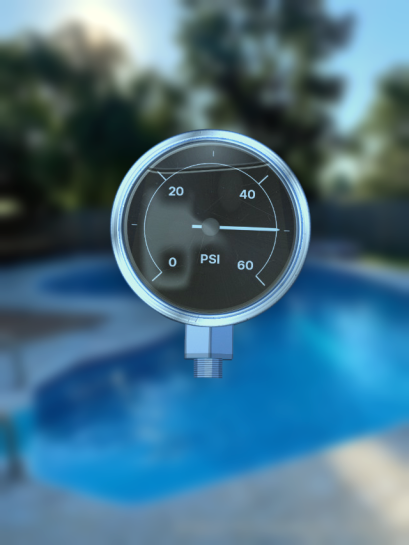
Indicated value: 50 psi
